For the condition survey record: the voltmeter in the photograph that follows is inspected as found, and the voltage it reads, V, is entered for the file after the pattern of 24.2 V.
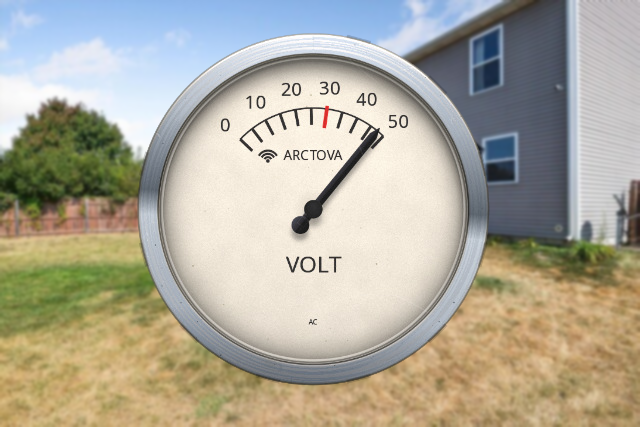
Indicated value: 47.5 V
